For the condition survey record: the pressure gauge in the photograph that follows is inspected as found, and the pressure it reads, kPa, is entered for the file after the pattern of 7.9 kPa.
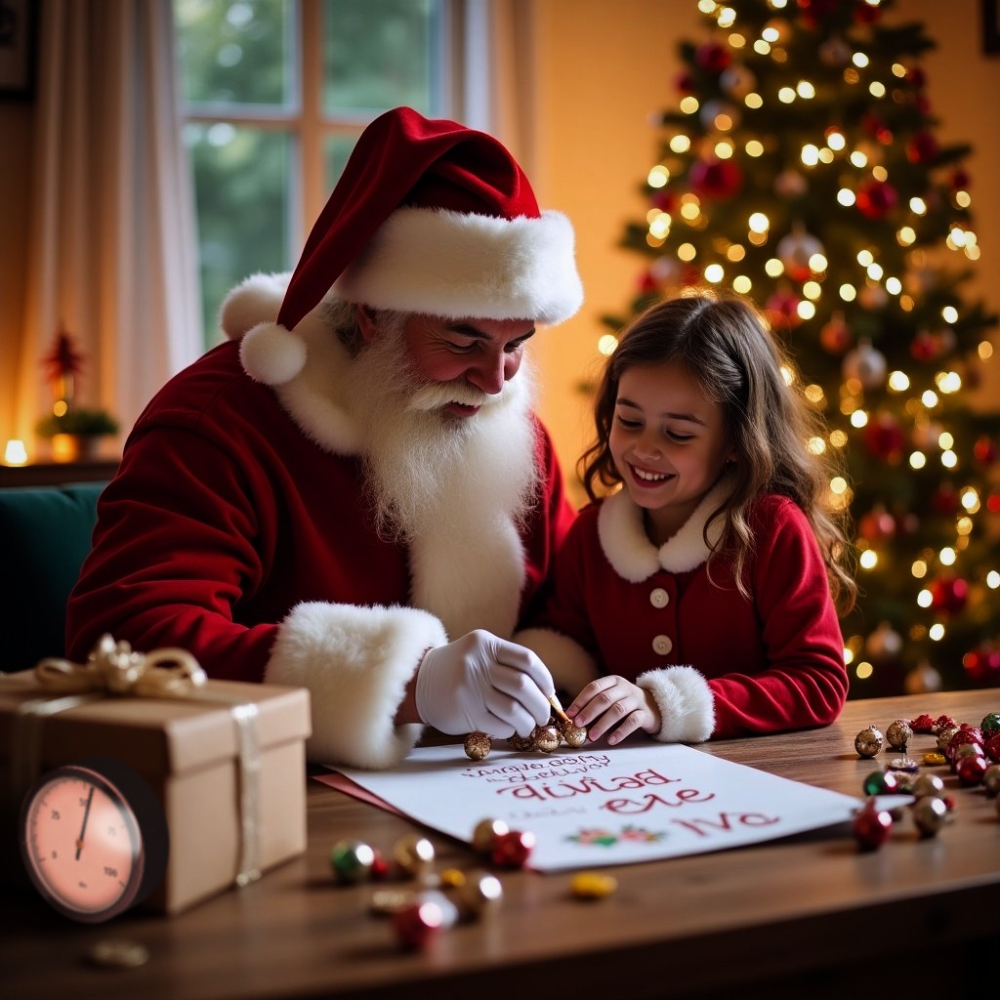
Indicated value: 55 kPa
